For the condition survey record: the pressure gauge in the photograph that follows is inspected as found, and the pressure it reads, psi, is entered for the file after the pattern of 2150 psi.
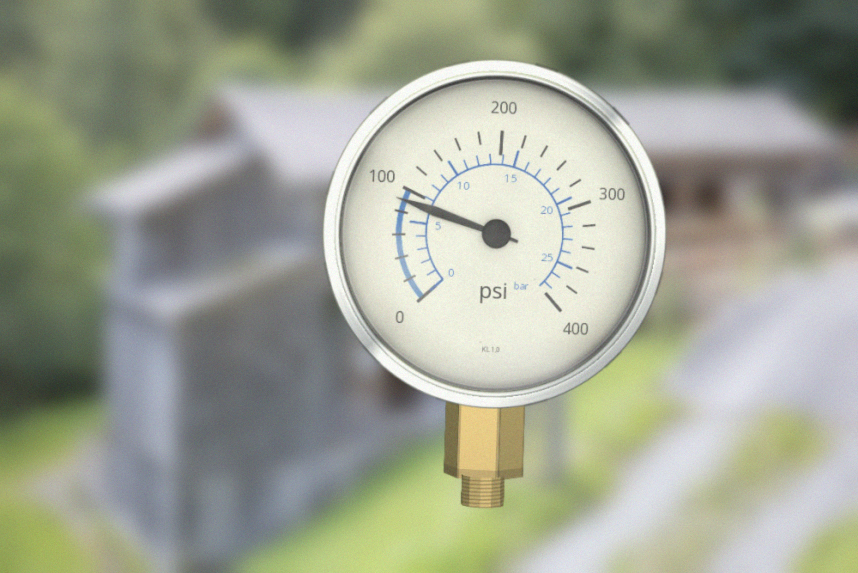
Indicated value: 90 psi
